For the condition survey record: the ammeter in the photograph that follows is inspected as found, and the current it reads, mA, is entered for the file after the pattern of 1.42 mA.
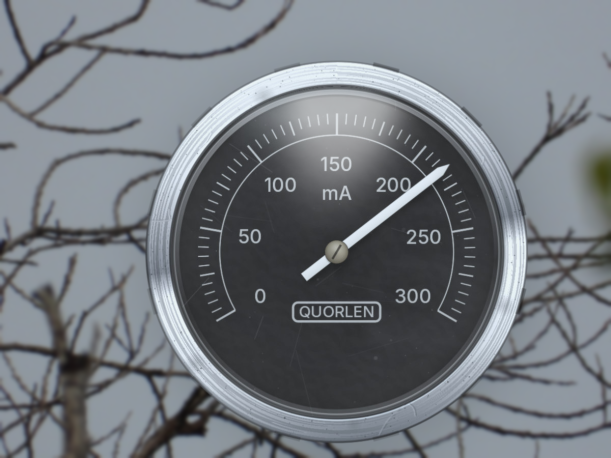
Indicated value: 215 mA
